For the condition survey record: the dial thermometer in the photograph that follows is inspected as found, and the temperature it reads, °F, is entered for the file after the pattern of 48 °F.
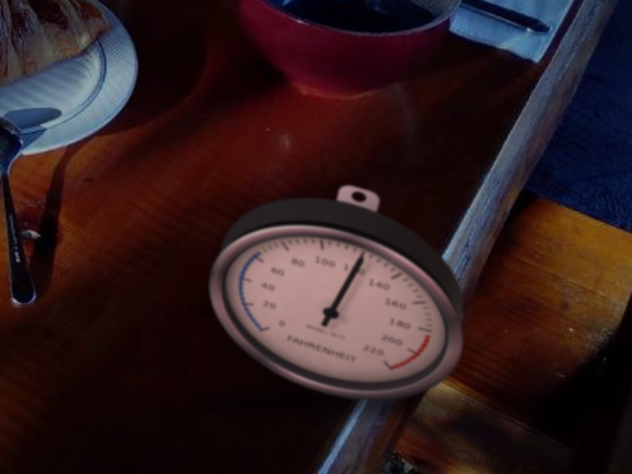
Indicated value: 120 °F
